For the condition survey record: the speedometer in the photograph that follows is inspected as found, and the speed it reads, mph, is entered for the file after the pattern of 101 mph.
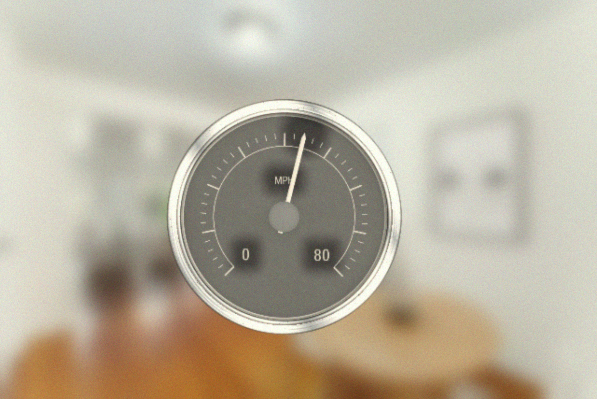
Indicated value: 44 mph
